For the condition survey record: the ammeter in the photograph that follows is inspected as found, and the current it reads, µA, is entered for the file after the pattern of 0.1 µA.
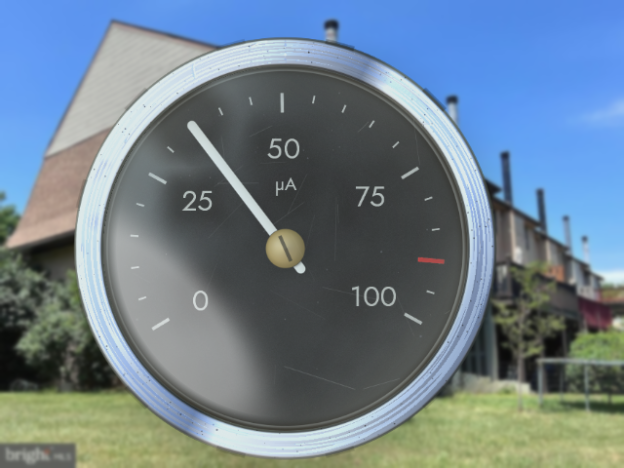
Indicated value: 35 µA
